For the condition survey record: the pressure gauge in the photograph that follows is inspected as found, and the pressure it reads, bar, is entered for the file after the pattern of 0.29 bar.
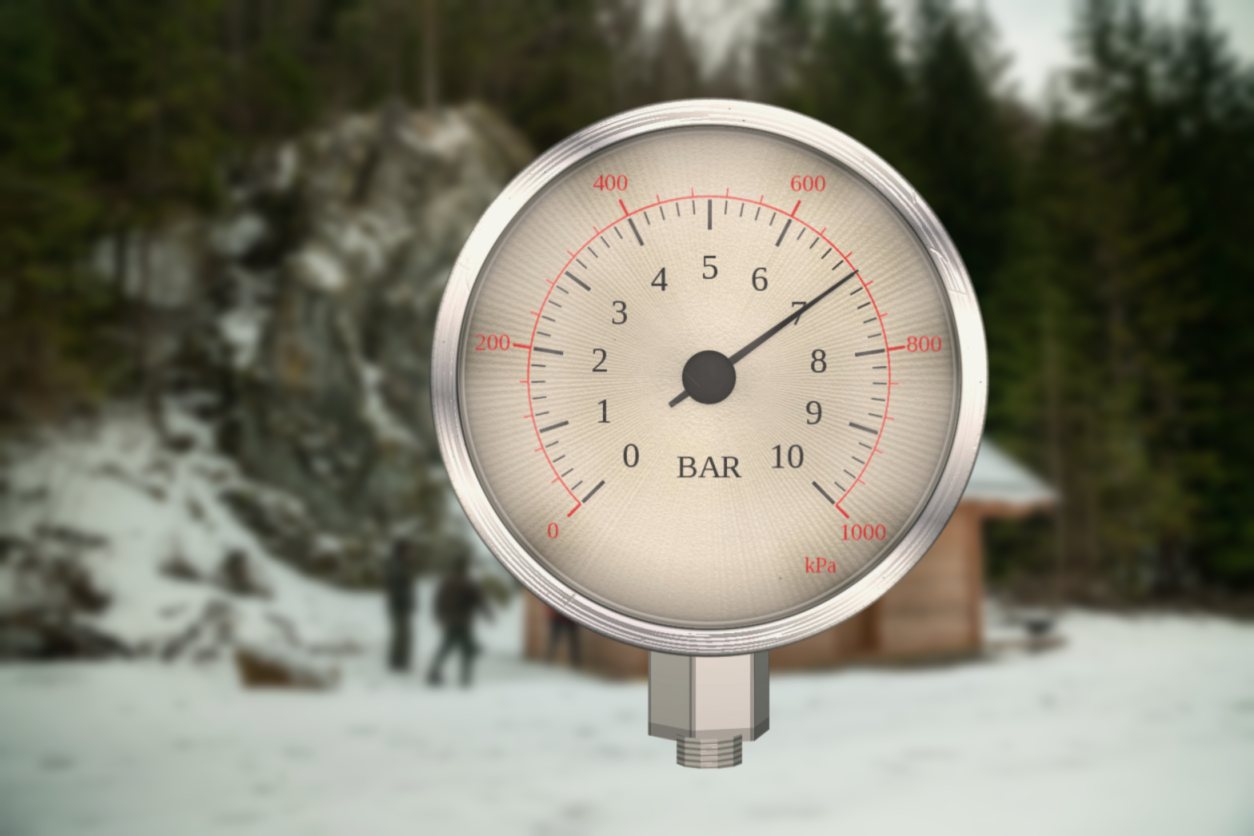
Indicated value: 7 bar
